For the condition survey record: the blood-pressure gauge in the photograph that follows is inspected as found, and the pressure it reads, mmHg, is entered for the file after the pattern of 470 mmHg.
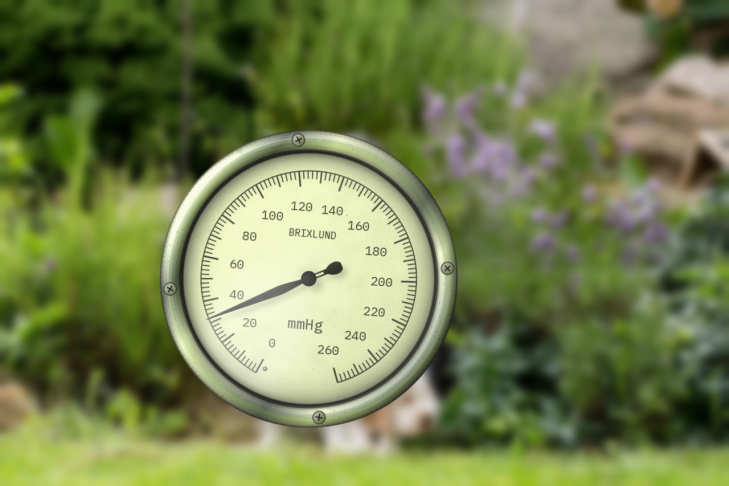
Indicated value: 32 mmHg
